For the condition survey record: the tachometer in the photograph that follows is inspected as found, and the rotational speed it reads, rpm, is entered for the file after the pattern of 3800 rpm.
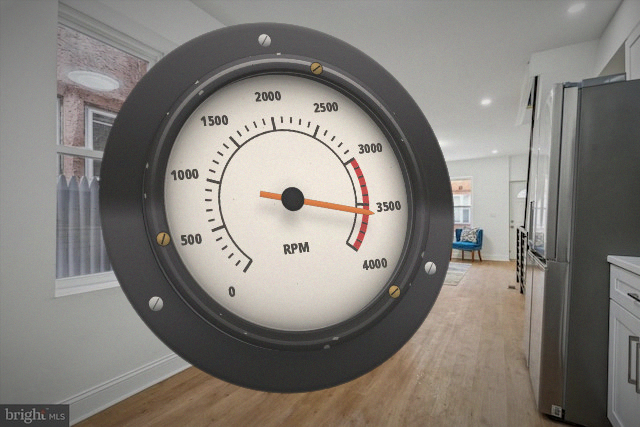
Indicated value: 3600 rpm
